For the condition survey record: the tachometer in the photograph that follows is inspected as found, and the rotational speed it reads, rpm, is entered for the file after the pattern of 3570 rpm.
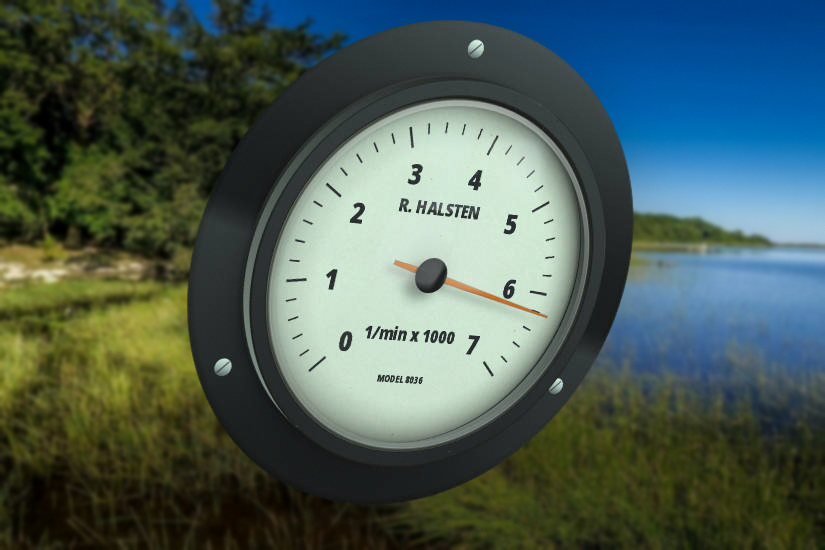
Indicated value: 6200 rpm
